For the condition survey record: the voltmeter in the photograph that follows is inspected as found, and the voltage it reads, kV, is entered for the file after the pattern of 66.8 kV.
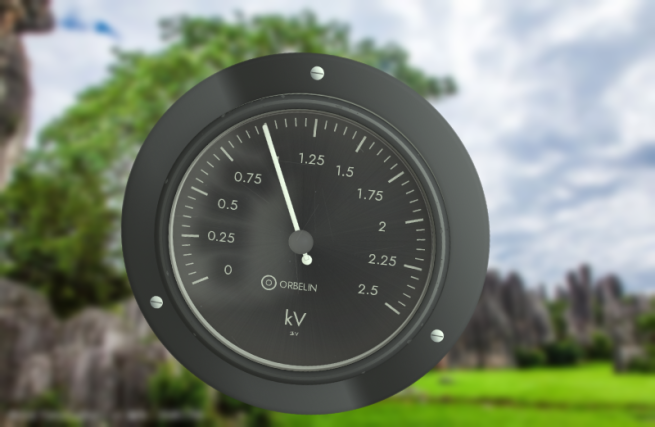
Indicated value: 1 kV
